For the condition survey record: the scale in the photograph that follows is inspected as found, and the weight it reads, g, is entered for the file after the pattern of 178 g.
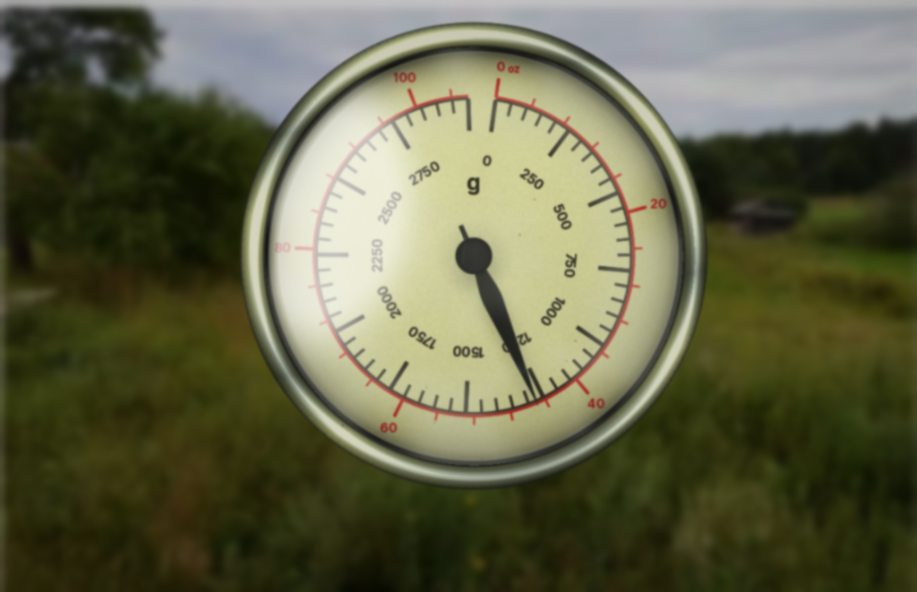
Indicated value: 1275 g
